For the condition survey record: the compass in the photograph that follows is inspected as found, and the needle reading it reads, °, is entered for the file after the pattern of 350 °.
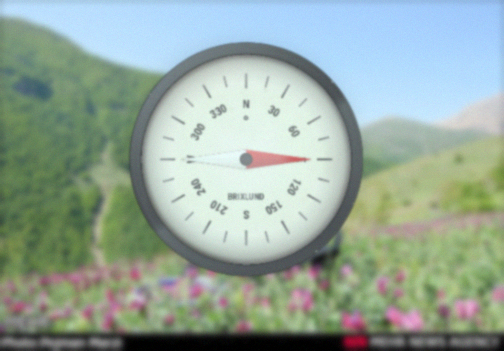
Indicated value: 90 °
